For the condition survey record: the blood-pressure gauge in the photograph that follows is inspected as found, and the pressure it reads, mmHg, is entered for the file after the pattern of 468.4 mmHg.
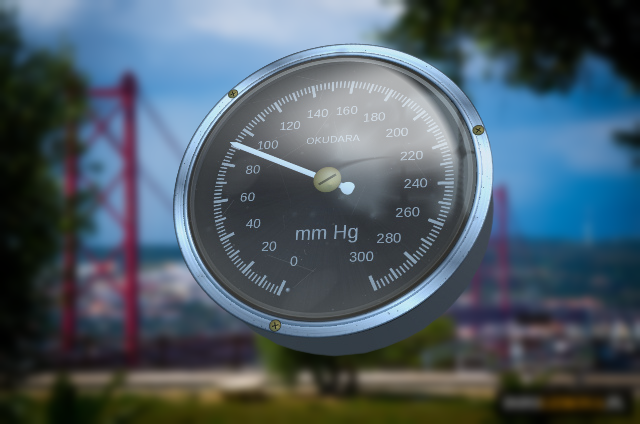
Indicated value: 90 mmHg
